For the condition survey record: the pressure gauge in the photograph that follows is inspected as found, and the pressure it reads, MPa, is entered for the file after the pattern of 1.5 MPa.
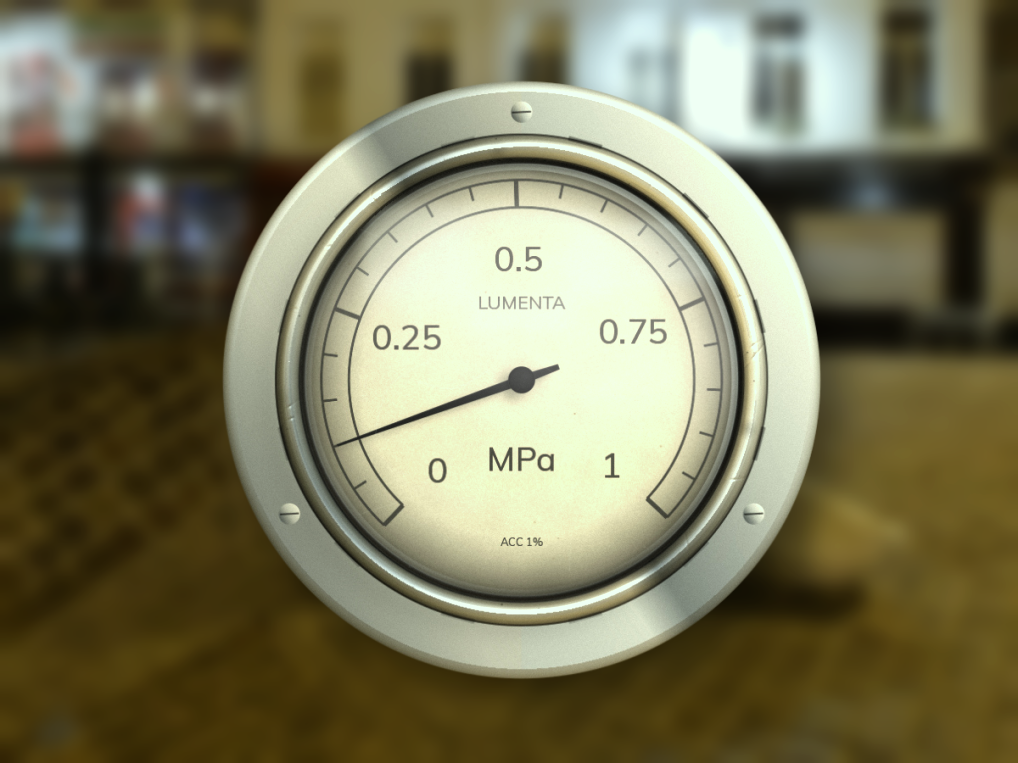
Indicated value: 0.1 MPa
